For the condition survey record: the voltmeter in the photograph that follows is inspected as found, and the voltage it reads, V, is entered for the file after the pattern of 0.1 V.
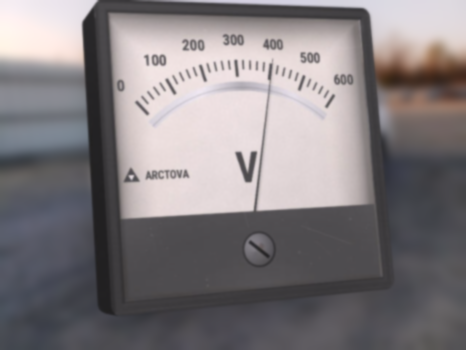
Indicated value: 400 V
